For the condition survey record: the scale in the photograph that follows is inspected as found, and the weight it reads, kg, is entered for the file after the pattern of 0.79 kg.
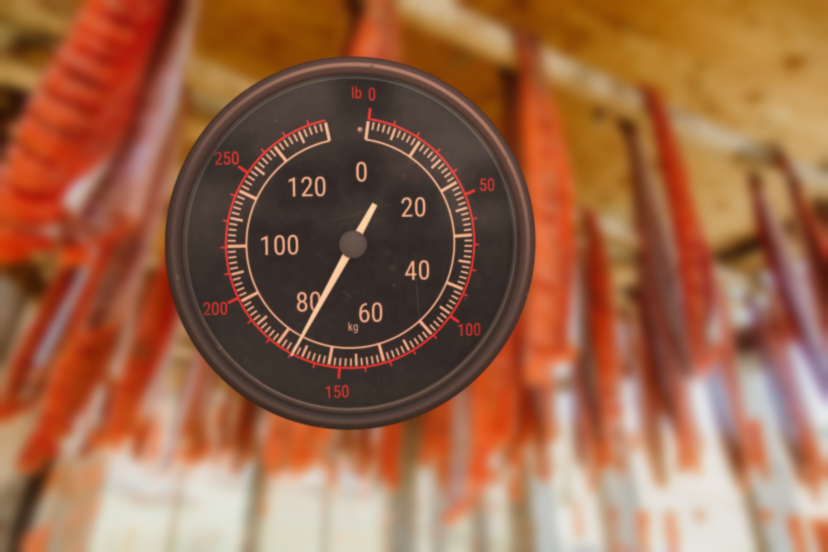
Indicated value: 77 kg
